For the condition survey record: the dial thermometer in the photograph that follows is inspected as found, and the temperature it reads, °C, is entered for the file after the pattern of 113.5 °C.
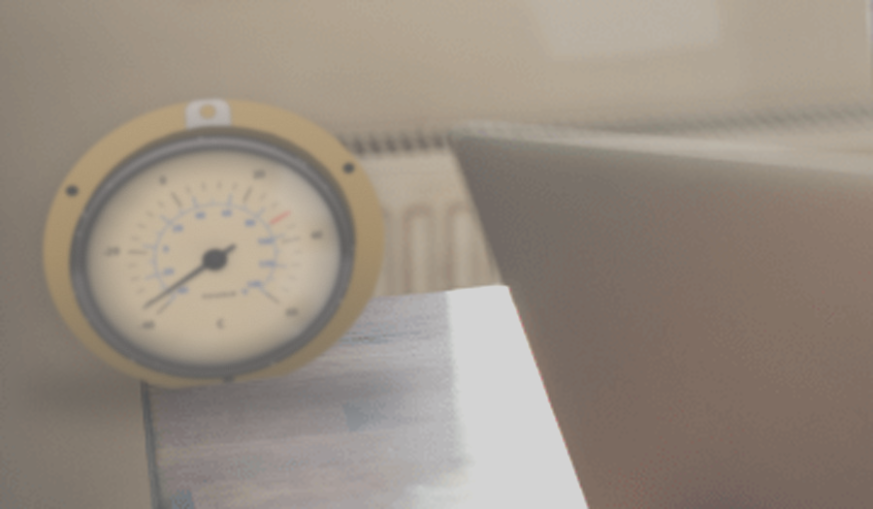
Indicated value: -36 °C
